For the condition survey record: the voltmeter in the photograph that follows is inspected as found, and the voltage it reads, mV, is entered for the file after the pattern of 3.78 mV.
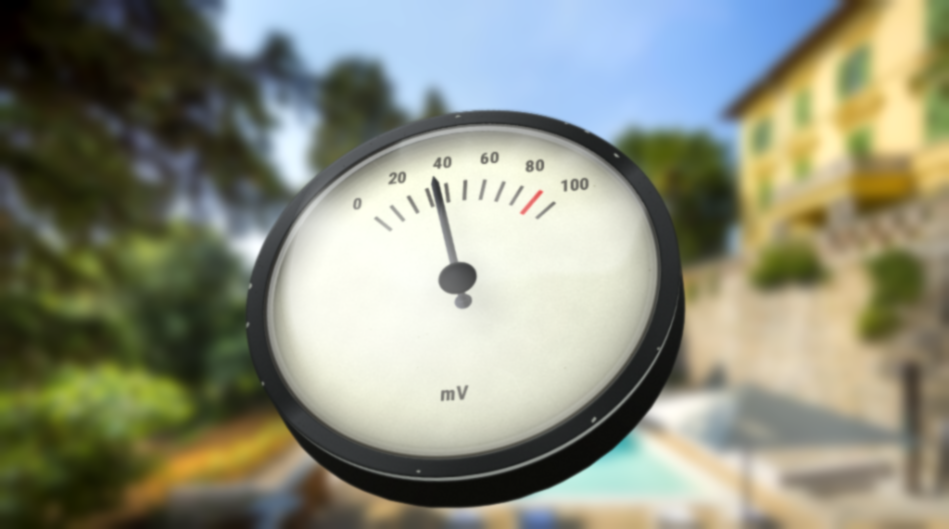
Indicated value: 35 mV
